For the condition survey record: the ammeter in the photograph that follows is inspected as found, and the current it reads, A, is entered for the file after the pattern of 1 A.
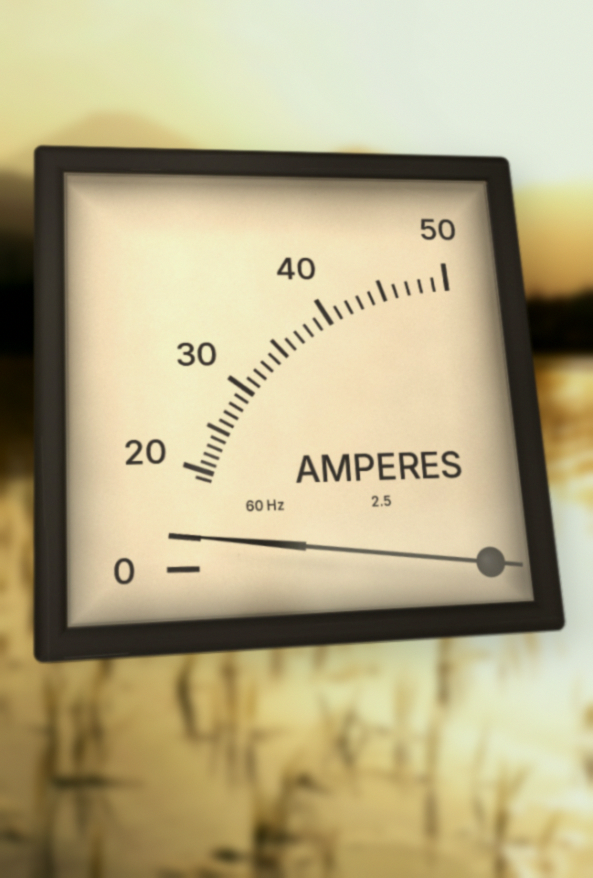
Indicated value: 10 A
